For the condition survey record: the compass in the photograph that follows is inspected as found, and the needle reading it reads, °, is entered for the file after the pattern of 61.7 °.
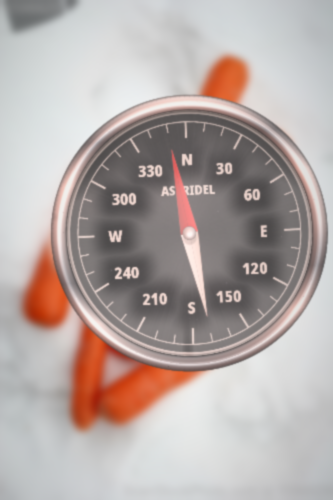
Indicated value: 350 °
